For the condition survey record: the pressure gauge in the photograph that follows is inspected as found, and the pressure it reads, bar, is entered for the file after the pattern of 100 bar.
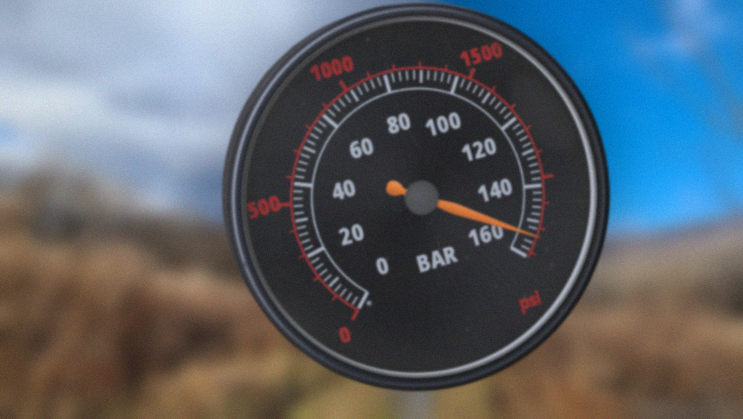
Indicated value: 154 bar
